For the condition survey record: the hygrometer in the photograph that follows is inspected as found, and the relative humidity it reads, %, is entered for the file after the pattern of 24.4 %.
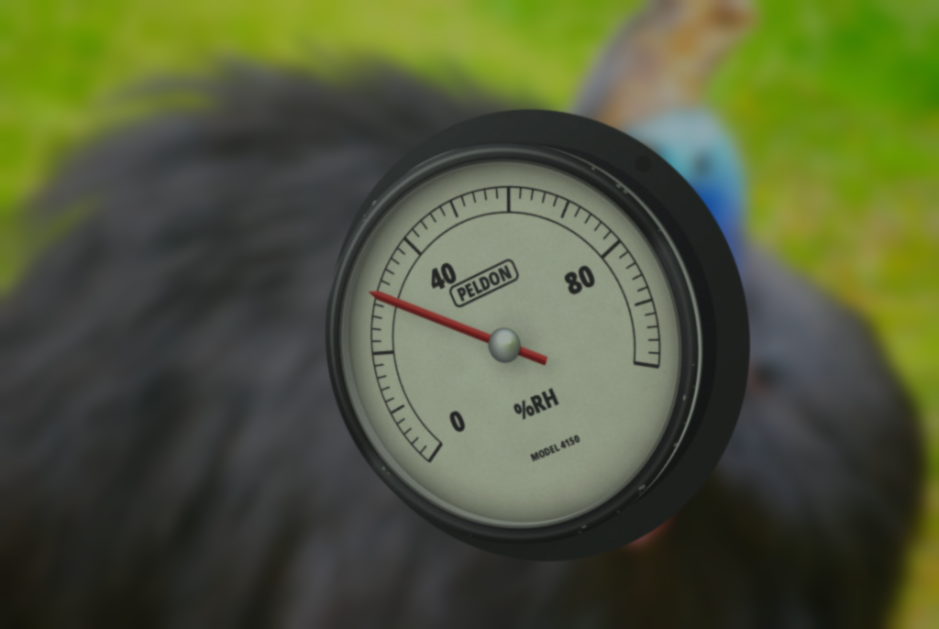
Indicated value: 30 %
